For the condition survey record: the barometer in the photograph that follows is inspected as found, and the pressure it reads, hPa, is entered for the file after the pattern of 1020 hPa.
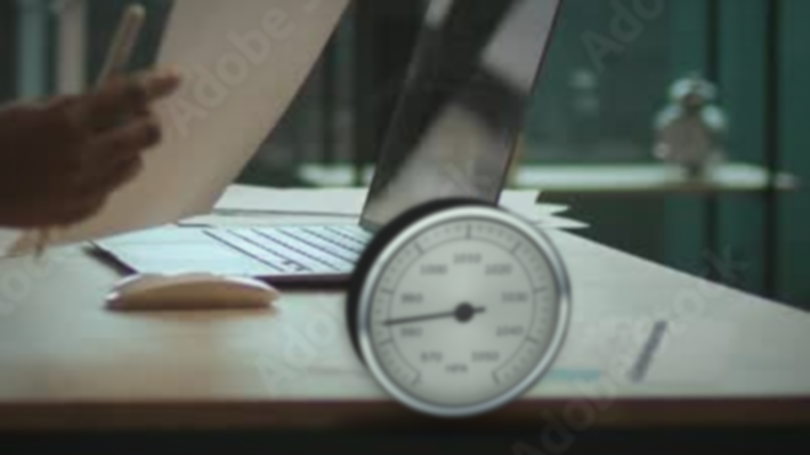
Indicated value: 984 hPa
